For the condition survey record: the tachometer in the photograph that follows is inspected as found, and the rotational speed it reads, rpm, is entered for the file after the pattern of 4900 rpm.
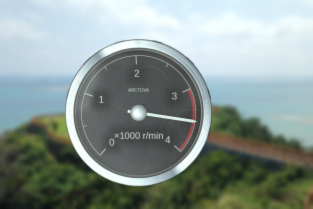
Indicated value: 3500 rpm
